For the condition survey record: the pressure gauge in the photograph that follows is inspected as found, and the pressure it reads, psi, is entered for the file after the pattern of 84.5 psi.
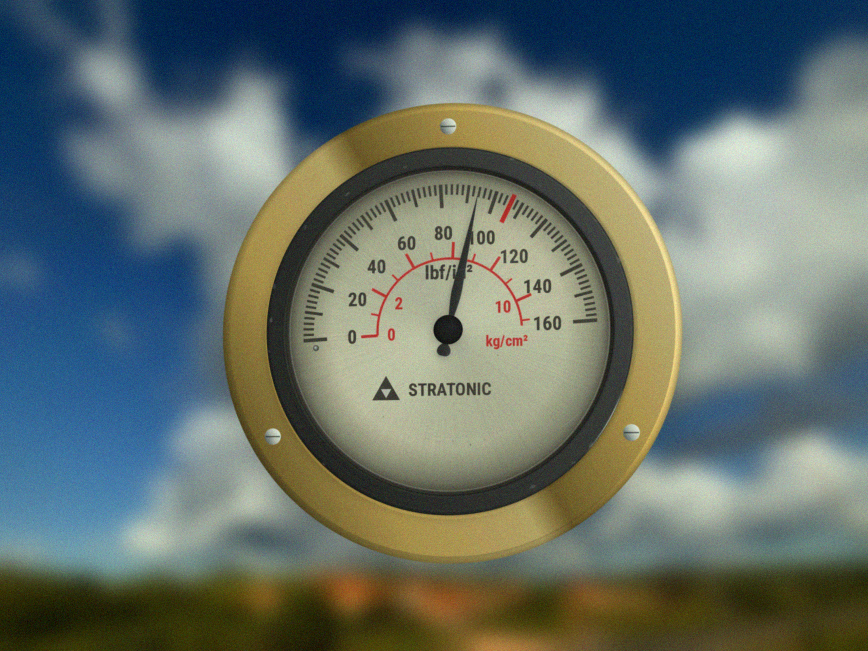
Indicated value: 94 psi
